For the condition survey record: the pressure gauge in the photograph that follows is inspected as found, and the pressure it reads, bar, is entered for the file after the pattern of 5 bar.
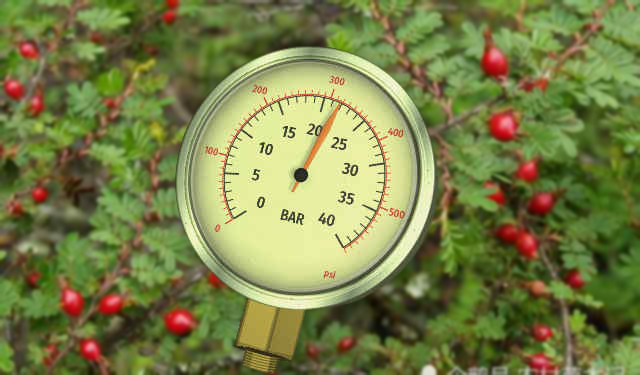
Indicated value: 22 bar
